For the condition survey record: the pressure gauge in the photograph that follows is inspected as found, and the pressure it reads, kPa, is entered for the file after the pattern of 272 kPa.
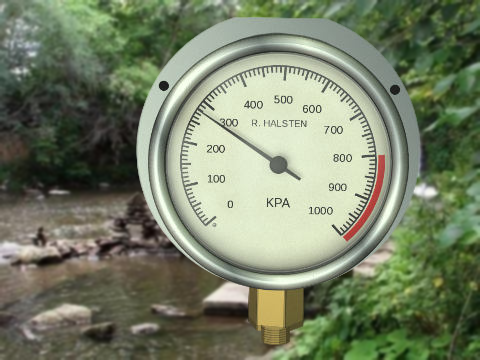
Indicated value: 280 kPa
